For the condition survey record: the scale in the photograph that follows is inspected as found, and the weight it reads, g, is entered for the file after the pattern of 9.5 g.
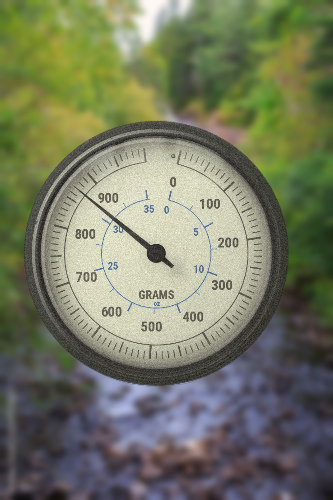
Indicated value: 870 g
